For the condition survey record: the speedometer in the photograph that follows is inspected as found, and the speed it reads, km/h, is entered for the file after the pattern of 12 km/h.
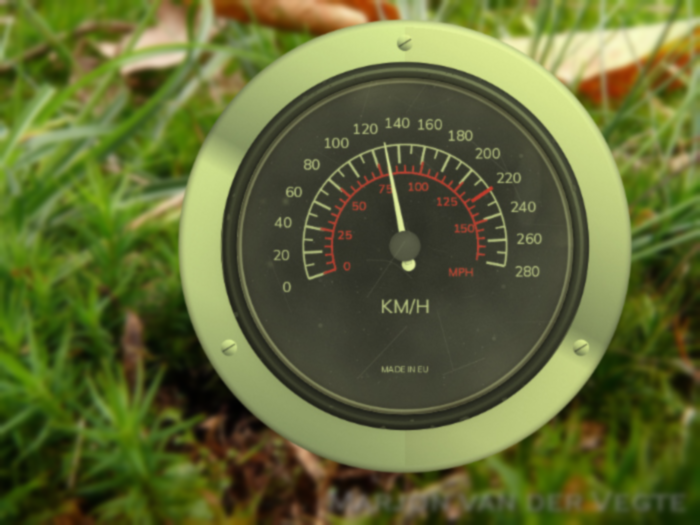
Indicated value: 130 km/h
